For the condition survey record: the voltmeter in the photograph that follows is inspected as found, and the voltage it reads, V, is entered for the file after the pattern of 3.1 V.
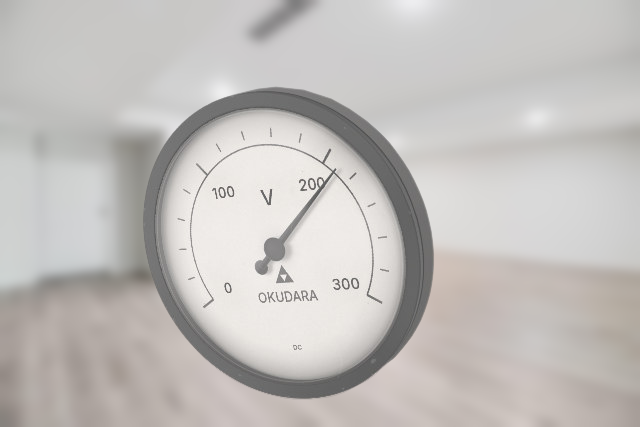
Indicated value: 210 V
